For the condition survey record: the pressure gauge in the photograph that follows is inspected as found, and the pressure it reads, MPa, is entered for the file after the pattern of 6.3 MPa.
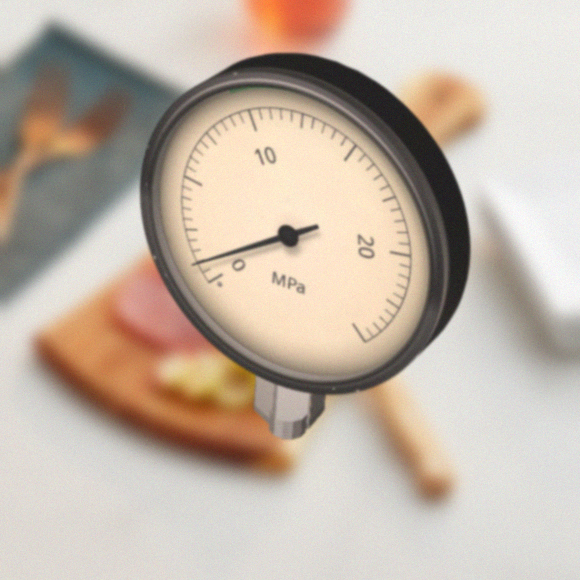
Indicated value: 1 MPa
